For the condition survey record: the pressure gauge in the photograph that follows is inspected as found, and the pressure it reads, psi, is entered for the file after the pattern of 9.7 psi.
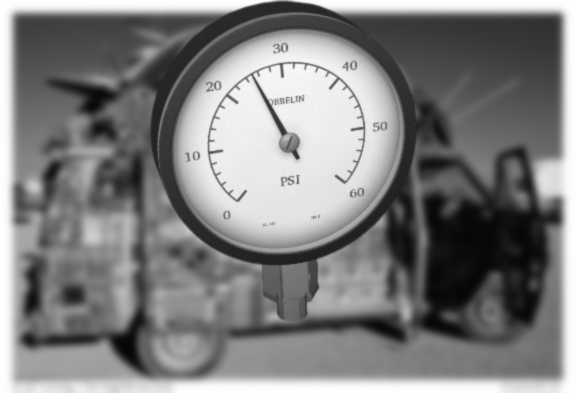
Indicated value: 25 psi
